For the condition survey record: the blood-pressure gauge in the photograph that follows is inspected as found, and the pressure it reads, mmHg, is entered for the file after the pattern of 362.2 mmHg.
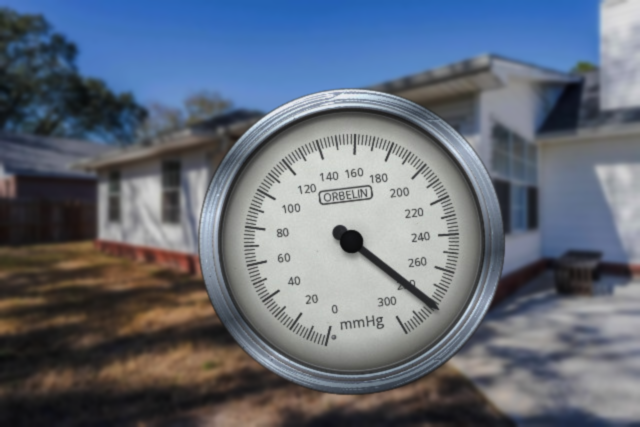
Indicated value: 280 mmHg
